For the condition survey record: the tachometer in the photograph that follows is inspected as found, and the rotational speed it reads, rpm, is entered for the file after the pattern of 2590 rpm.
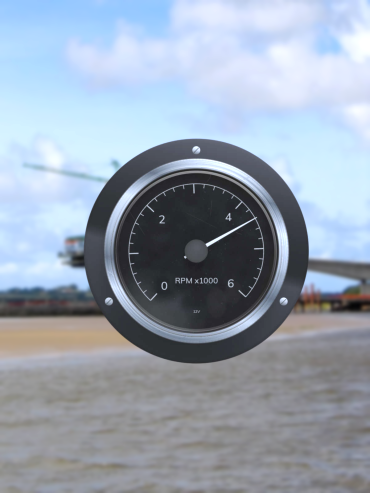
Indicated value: 4400 rpm
